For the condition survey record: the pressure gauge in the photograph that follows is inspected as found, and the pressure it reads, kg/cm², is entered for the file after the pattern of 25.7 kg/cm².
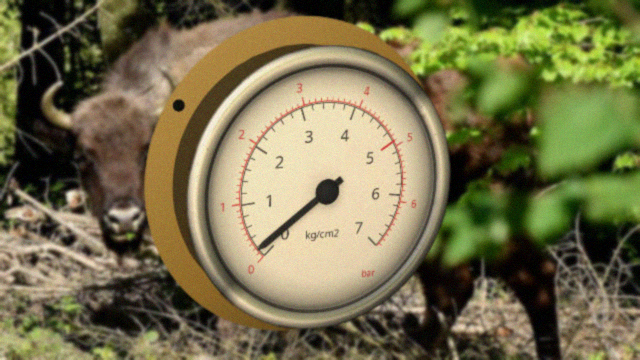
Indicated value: 0.2 kg/cm²
